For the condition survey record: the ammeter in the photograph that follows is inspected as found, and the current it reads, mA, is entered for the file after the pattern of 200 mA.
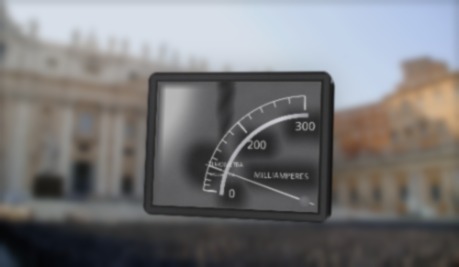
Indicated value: 100 mA
